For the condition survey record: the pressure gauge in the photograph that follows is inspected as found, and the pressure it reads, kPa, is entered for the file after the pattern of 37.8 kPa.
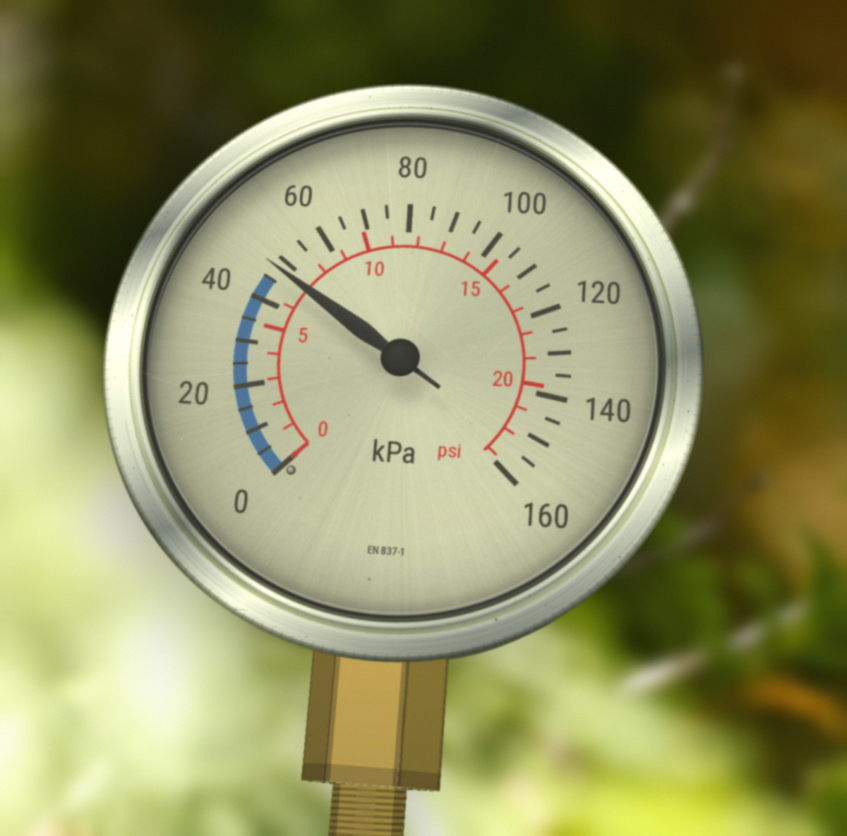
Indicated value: 47.5 kPa
